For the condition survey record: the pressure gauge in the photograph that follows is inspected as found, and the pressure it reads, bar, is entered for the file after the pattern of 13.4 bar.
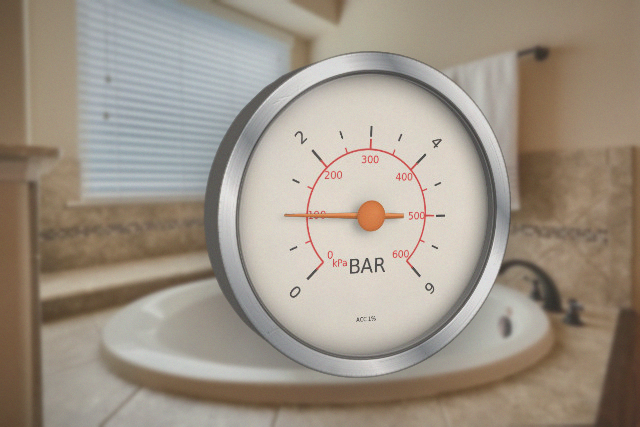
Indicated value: 1 bar
